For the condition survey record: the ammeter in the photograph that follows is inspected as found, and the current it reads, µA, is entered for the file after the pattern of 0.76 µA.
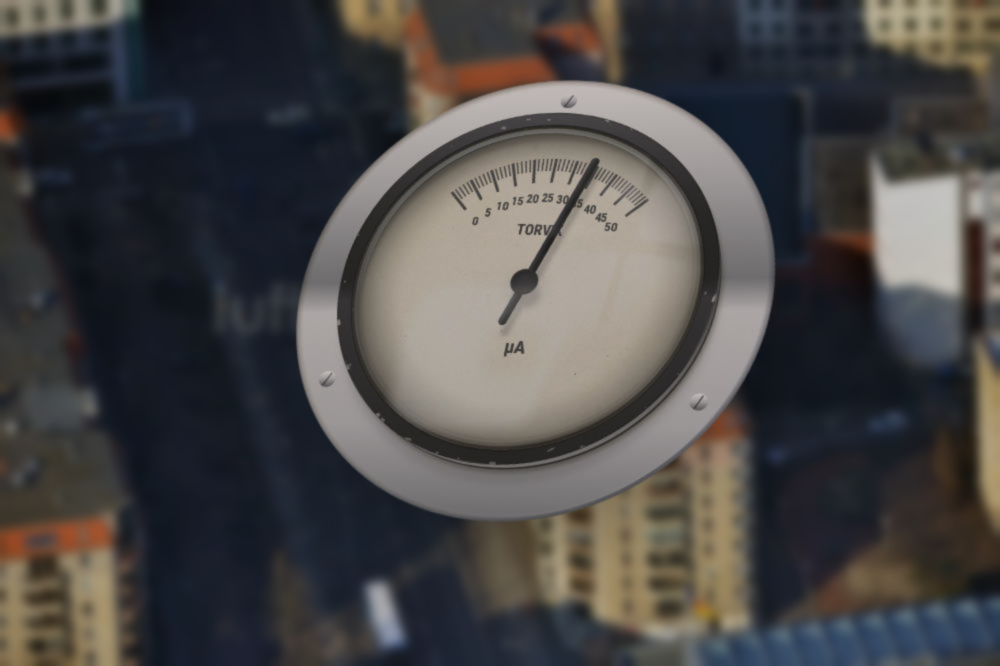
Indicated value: 35 µA
